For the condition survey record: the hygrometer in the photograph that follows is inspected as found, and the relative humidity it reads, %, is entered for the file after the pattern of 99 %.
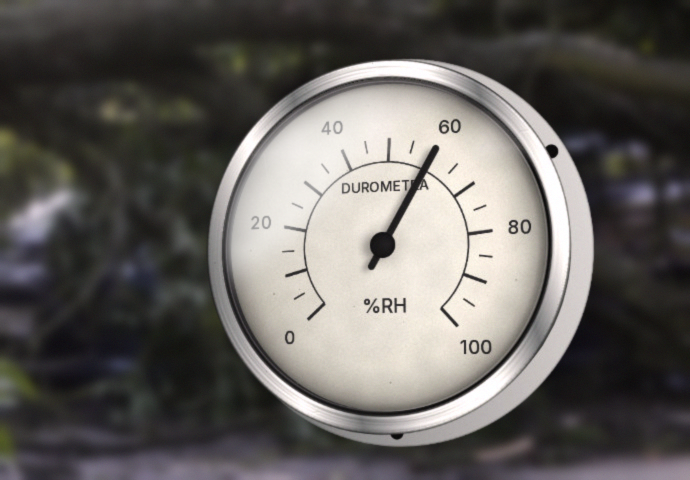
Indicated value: 60 %
